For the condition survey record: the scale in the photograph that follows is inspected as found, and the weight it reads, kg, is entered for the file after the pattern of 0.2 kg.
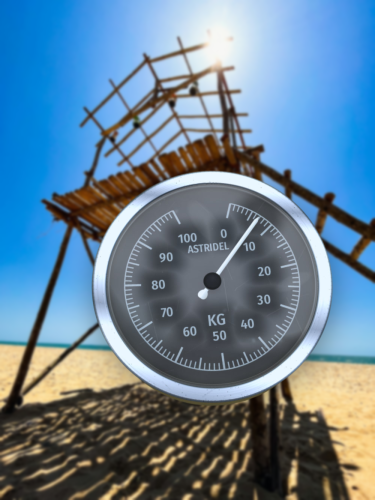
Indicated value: 7 kg
